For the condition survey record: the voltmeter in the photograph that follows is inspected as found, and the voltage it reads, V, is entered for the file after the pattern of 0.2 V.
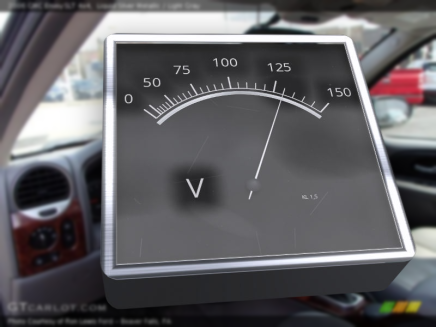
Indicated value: 130 V
